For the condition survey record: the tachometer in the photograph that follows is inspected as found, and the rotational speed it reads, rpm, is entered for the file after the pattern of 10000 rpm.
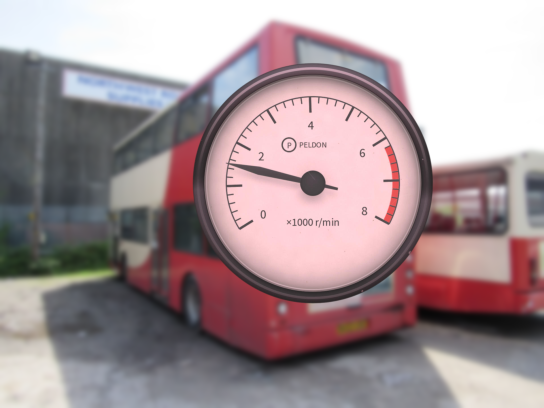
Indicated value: 1500 rpm
